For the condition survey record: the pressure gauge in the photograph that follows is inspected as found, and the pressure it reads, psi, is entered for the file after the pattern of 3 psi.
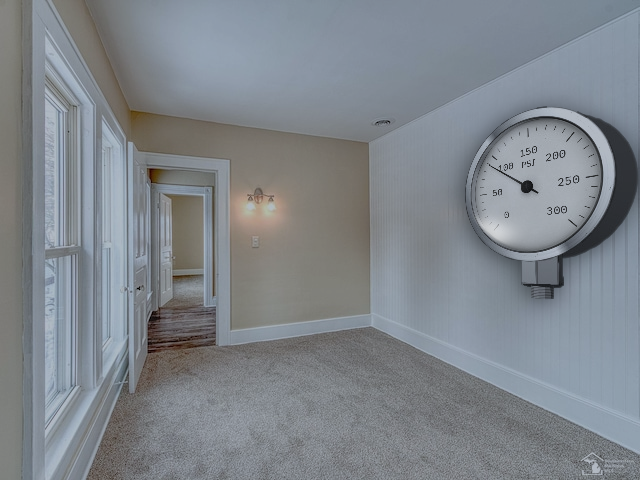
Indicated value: 90 psi
